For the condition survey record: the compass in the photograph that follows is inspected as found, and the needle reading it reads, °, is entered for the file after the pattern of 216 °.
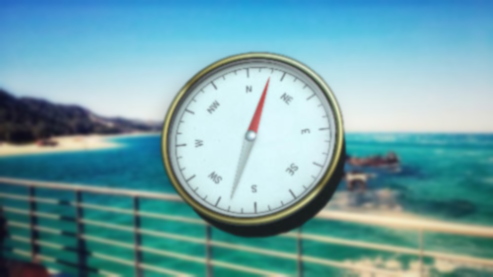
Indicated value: 20 °
